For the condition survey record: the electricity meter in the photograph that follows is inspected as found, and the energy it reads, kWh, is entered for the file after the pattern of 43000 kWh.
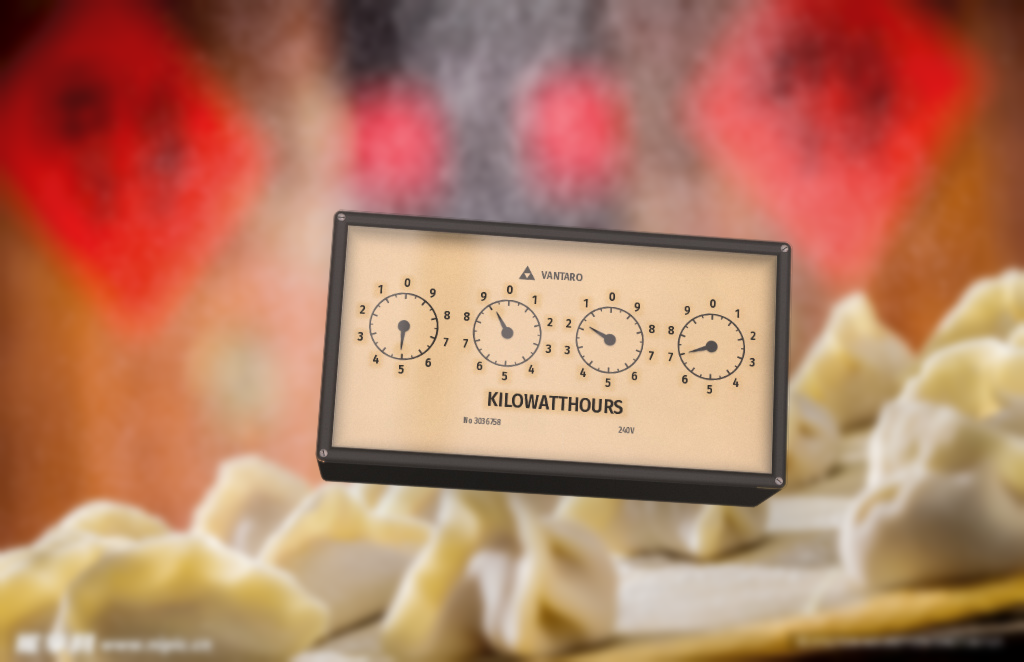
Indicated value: 4917 kWh
